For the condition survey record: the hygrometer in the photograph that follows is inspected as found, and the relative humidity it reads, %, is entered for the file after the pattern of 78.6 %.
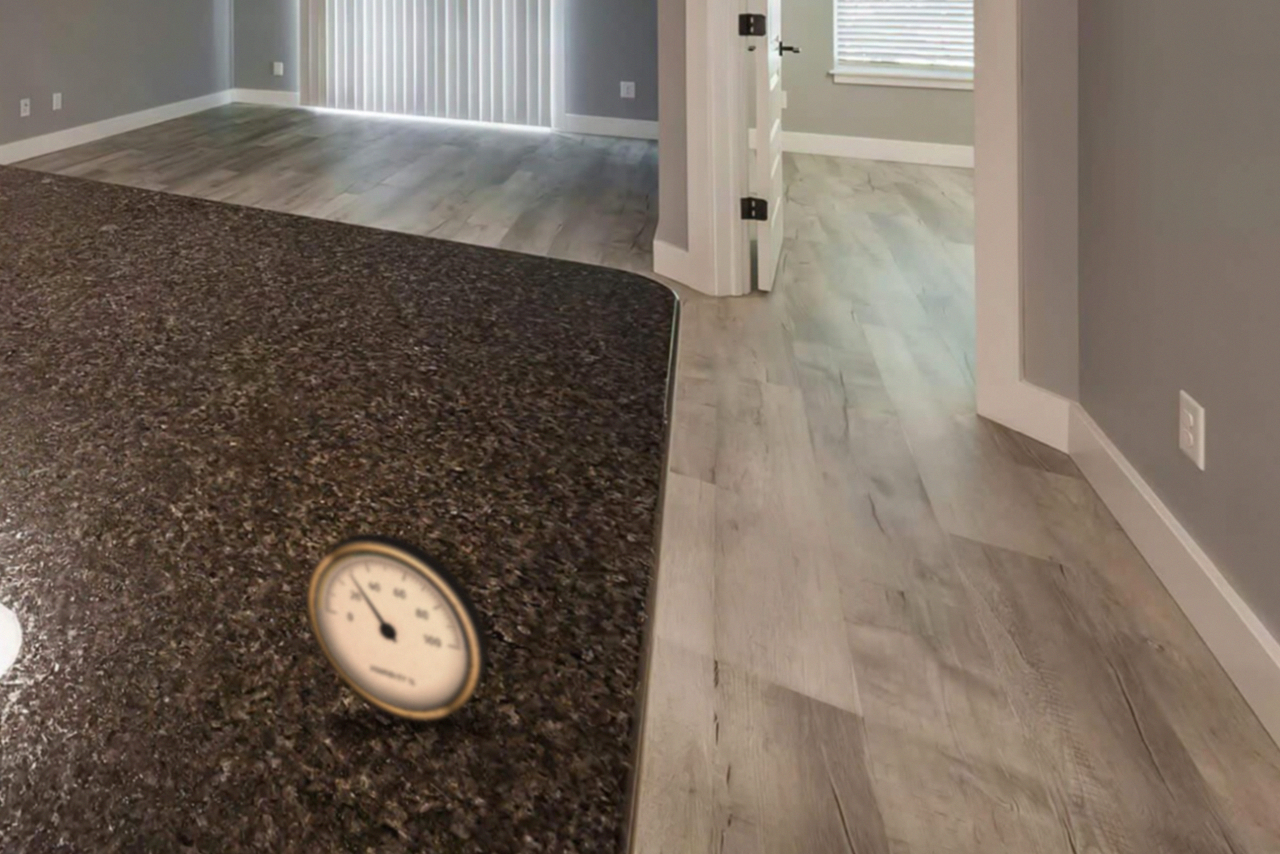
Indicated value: 30 %
